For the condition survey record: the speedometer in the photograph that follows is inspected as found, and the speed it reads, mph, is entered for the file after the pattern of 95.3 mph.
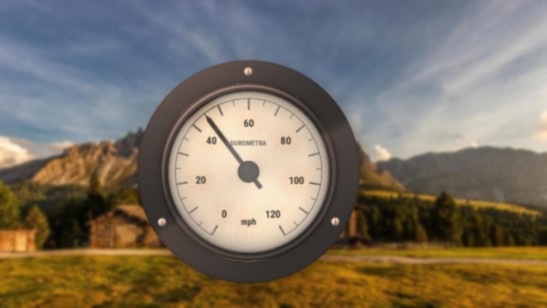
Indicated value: 45 mph
